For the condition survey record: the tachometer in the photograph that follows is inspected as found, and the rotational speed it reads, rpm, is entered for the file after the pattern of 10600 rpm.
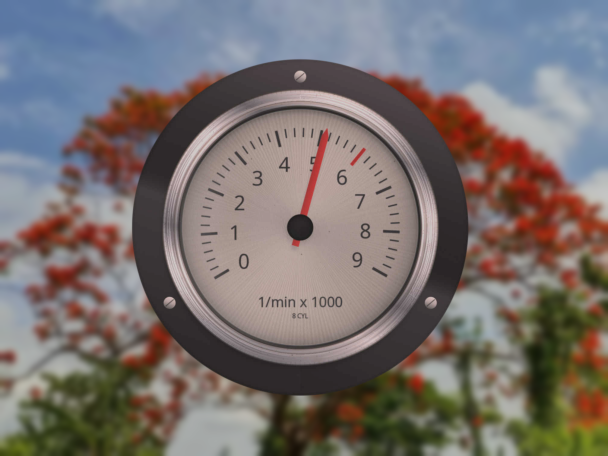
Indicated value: 5100 rpm
